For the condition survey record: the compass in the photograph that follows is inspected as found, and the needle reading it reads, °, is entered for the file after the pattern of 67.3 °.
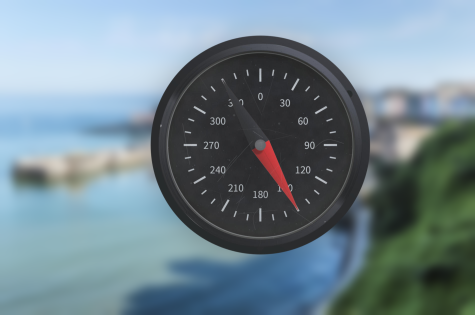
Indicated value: 150 °
